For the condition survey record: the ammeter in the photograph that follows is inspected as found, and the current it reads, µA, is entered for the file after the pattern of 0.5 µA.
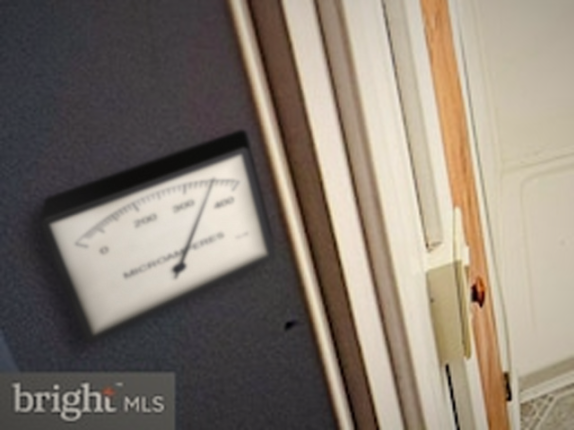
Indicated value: 350 µA
